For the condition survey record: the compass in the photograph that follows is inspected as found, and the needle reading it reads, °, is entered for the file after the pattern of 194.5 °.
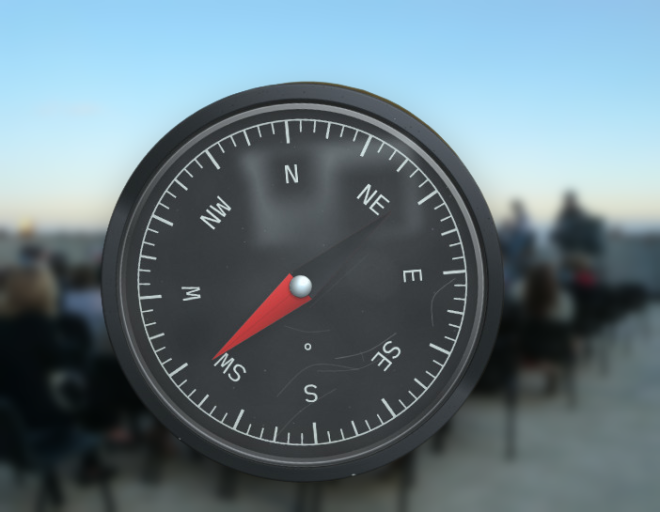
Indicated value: 235 °
